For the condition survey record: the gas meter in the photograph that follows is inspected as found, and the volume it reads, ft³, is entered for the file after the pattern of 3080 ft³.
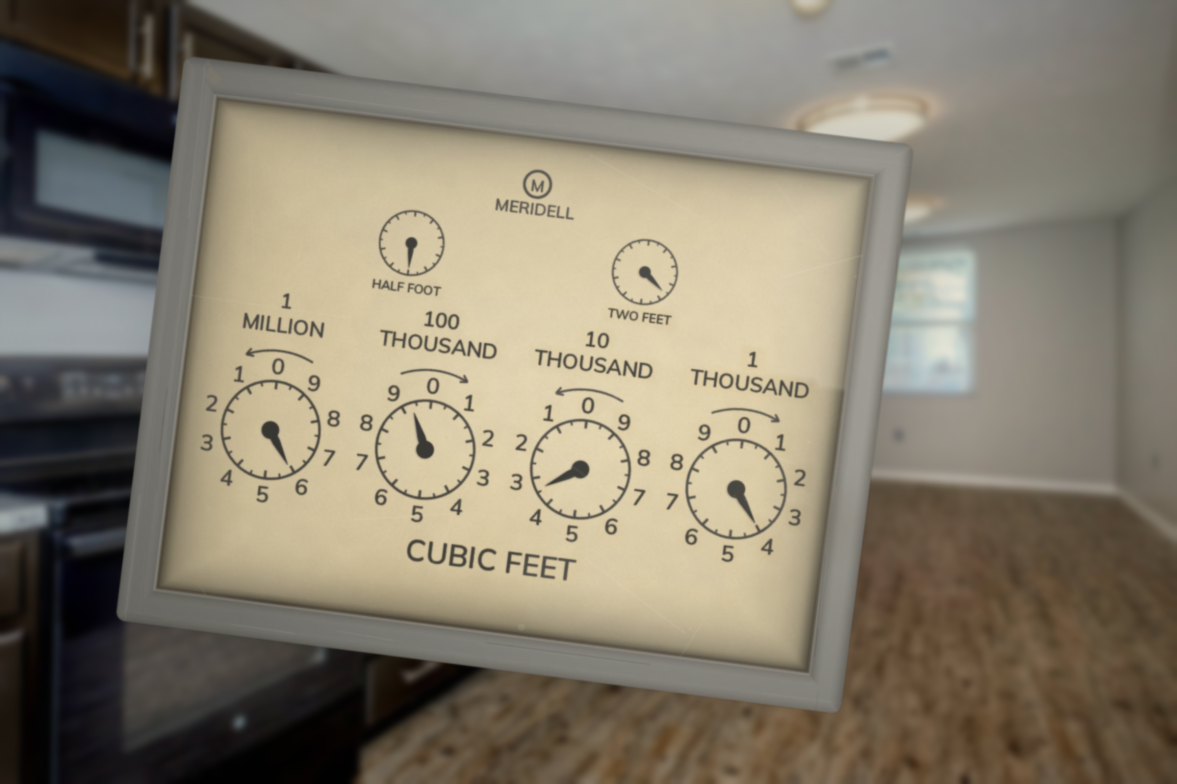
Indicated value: 593400 ft³
